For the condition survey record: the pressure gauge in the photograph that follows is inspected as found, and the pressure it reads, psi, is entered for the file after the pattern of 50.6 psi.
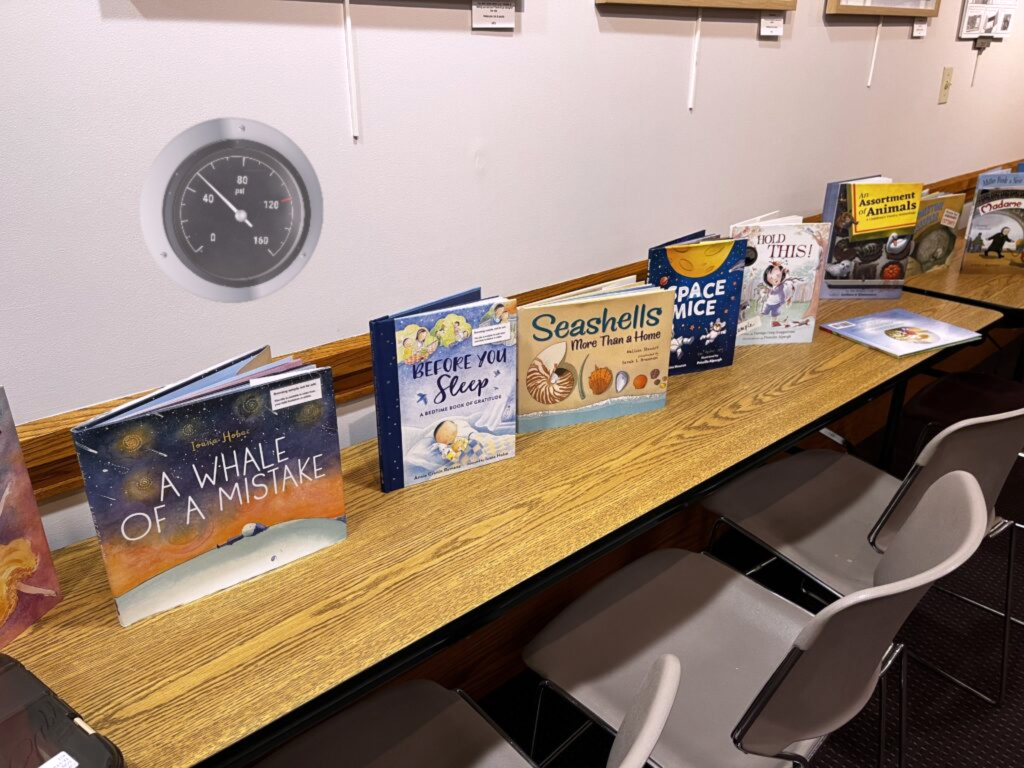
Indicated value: 50 psi
